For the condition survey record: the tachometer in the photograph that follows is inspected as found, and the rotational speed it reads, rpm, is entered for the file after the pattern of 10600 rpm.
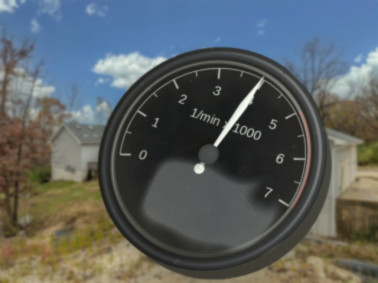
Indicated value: 4000 rpm
